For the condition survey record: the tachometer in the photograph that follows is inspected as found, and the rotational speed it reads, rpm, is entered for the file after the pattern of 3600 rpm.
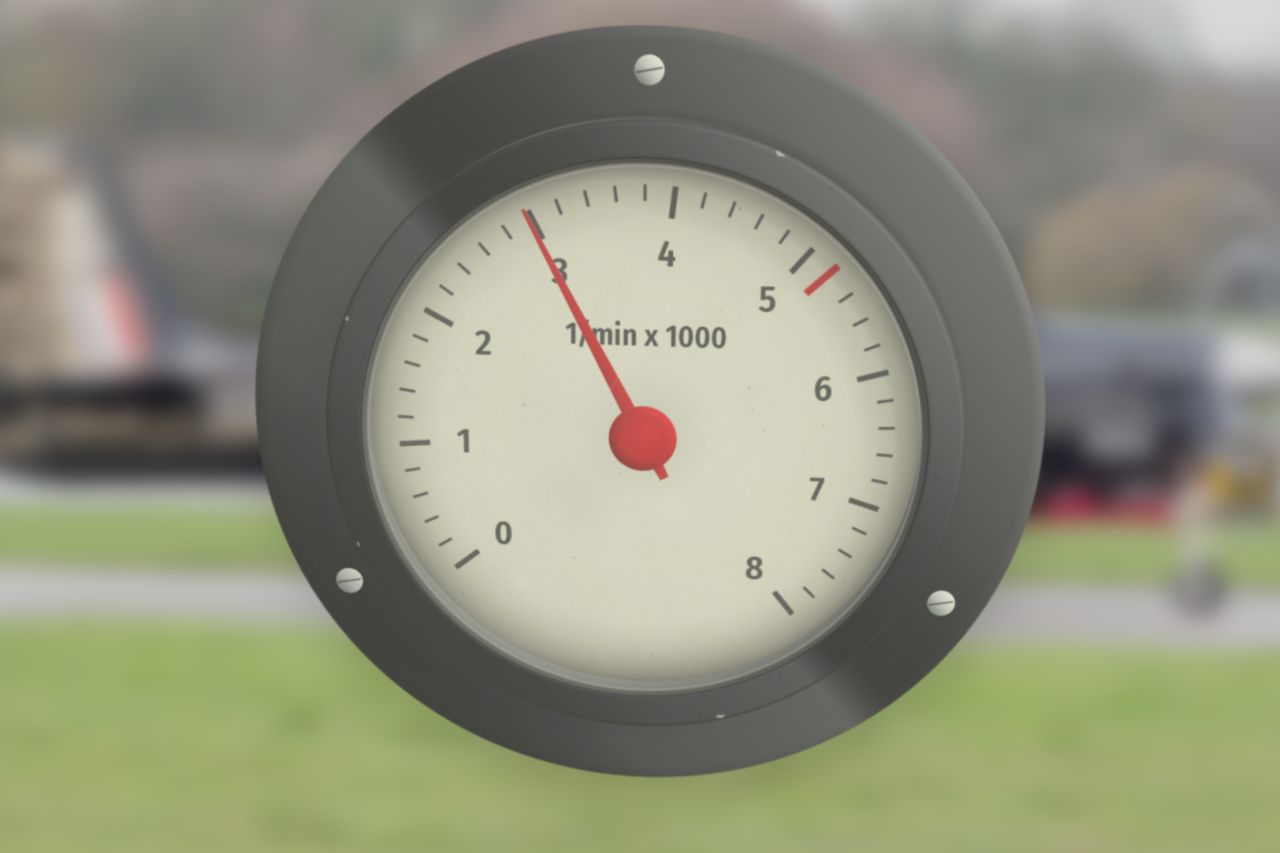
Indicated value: 3000 rpm
